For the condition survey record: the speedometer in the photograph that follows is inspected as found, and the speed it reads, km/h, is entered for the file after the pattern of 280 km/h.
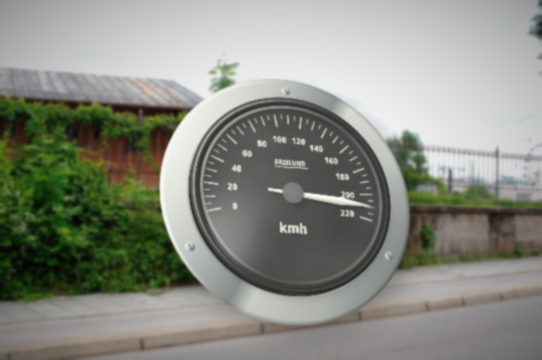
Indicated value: 210 km/h
